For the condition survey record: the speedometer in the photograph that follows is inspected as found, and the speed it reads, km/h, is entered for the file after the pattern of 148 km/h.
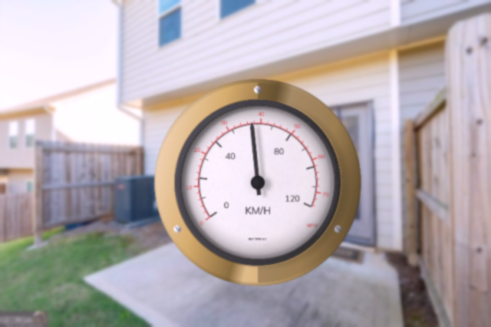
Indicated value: 60 km/h
